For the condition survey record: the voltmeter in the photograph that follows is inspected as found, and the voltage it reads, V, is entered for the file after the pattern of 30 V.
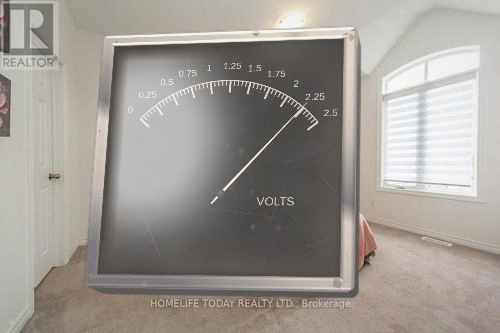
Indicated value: 2.25 V
